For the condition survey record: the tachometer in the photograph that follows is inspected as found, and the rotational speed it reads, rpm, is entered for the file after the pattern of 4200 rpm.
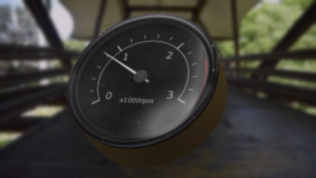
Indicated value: 800 rpm
